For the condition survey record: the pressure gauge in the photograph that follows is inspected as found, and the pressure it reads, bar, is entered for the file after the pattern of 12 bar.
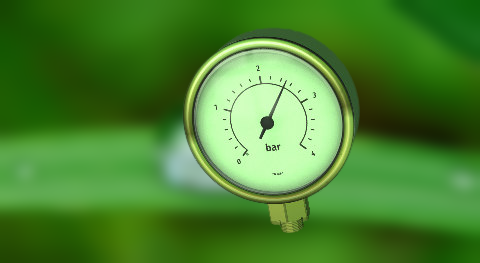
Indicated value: 2.5 bar
